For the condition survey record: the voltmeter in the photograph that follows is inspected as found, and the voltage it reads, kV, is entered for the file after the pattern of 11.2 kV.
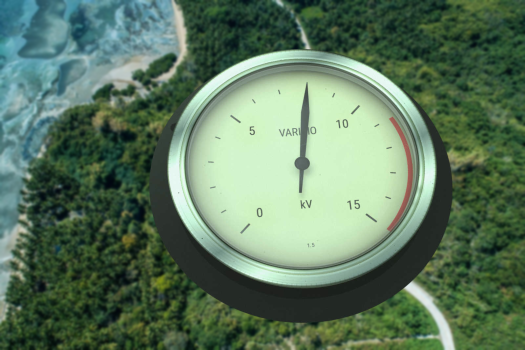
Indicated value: 8 kV
